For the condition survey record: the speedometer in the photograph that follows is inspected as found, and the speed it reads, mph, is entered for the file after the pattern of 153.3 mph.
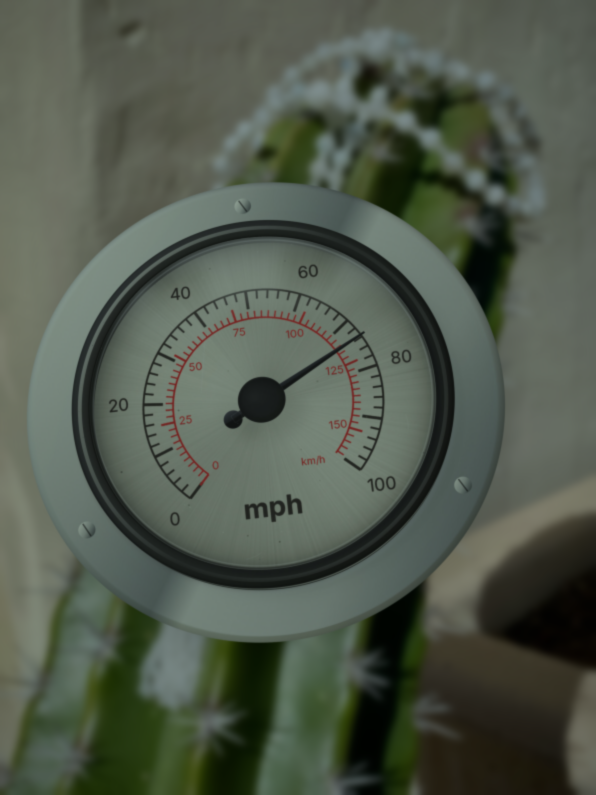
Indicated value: 74 mph
